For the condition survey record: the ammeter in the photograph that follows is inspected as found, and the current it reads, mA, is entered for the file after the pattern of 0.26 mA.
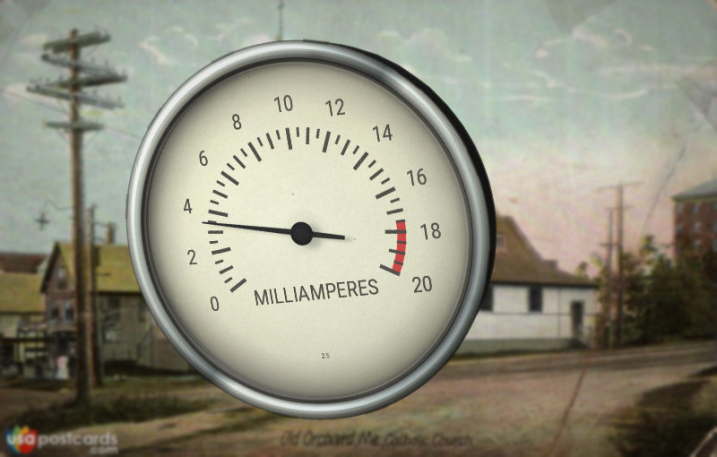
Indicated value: 3.5 mA
